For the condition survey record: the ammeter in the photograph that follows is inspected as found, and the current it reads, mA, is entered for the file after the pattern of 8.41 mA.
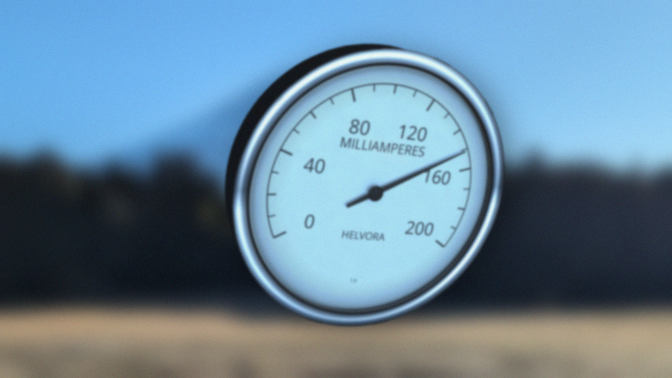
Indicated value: 150 mA
